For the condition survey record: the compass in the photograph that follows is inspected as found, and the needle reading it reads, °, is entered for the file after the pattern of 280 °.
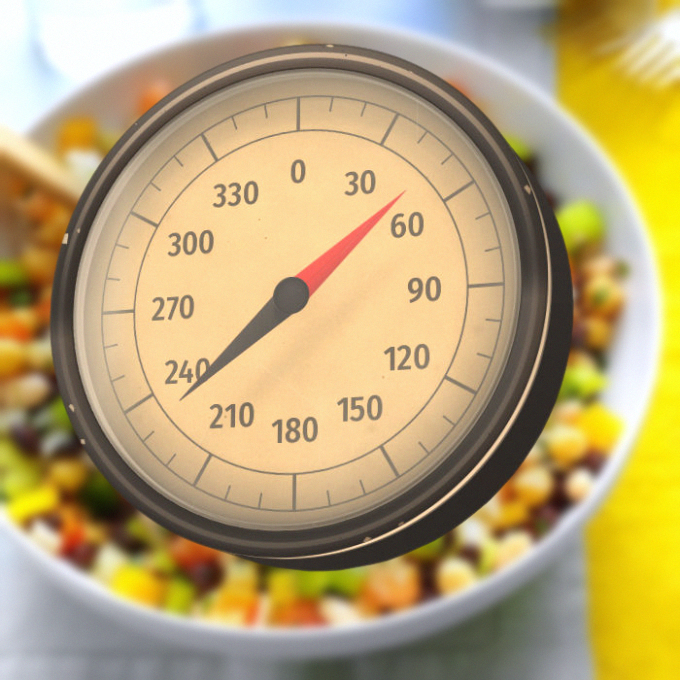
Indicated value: 50 °
